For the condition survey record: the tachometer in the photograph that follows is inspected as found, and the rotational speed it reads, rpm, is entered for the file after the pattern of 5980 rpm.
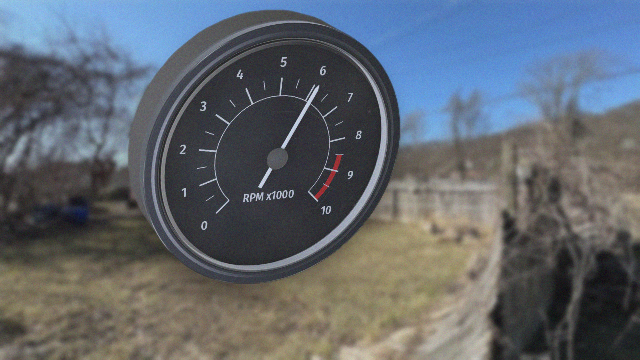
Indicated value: 6000 rpm
